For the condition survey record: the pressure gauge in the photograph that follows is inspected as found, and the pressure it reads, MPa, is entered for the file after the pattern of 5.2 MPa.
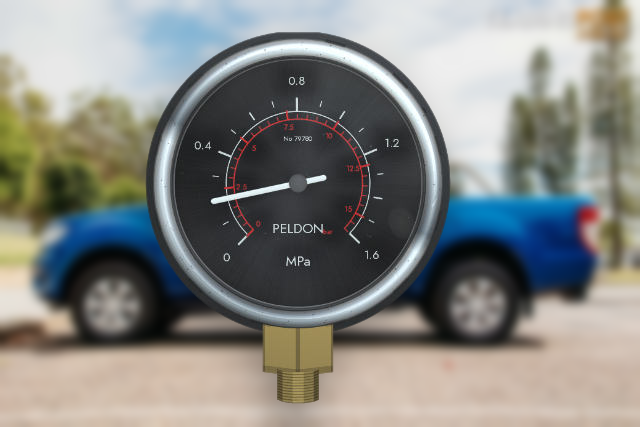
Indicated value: 0.2 MPa
